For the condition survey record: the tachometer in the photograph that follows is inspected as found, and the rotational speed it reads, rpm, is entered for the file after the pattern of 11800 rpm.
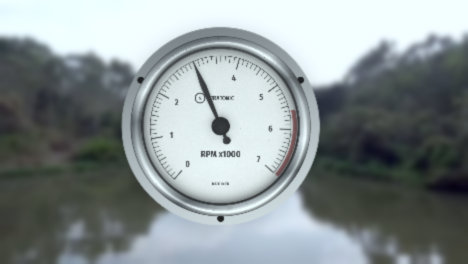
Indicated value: 3000 rpm
